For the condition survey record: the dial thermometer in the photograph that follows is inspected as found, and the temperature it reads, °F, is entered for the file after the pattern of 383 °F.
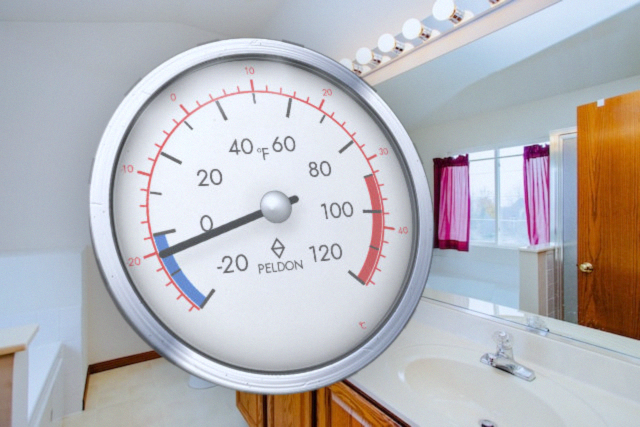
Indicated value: -5 °F
